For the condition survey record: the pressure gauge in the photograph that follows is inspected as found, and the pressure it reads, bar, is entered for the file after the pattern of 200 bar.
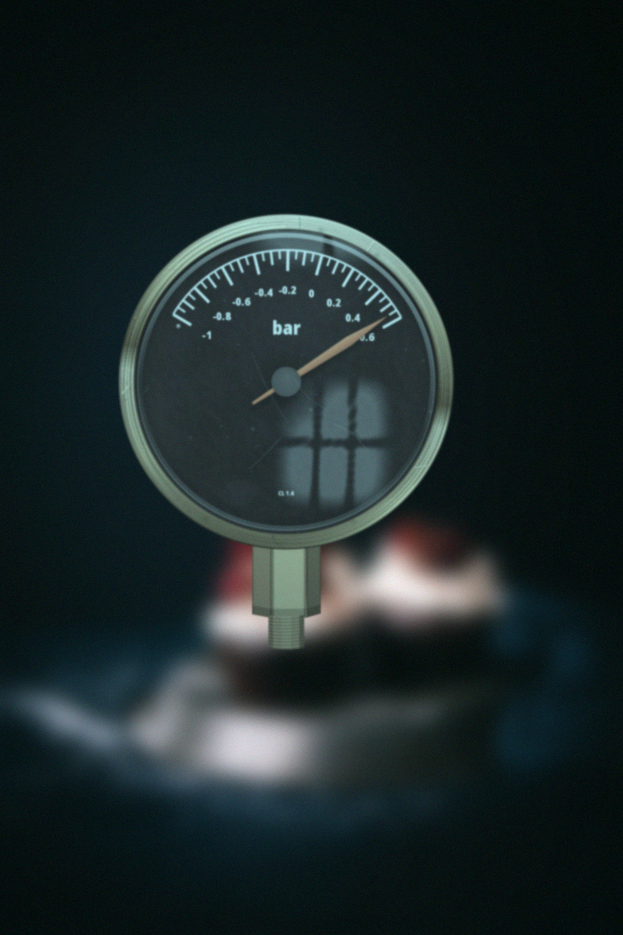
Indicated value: 0.55 bar
